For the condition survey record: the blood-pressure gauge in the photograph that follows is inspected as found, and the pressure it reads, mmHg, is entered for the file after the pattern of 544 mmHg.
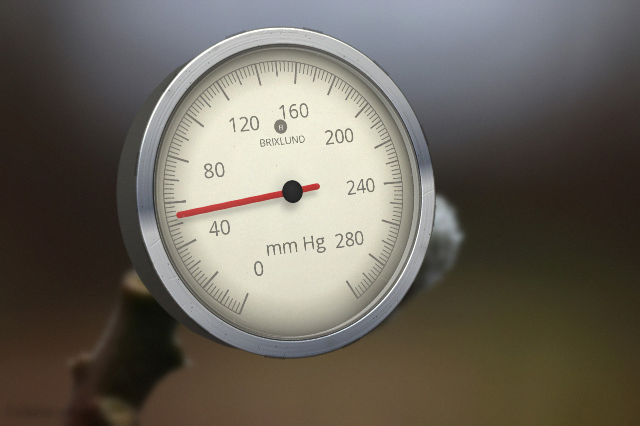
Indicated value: 54 mmHg
